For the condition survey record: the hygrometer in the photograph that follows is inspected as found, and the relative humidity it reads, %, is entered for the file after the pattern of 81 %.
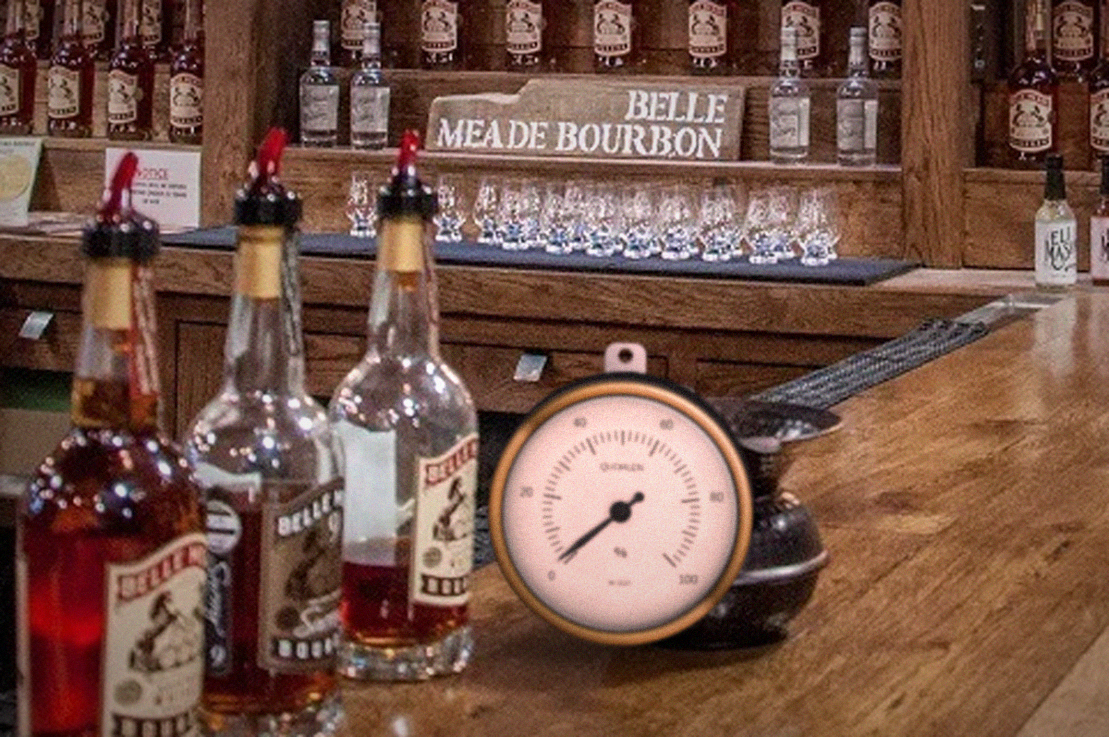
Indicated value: 2 %
